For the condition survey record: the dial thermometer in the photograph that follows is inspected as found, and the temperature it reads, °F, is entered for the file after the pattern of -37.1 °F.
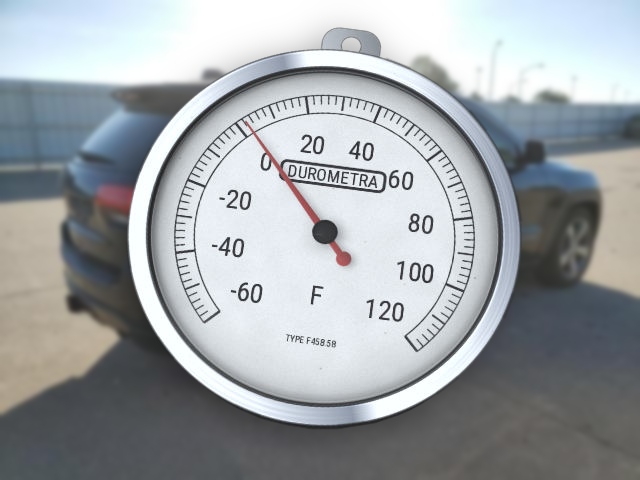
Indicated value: 2 °F
